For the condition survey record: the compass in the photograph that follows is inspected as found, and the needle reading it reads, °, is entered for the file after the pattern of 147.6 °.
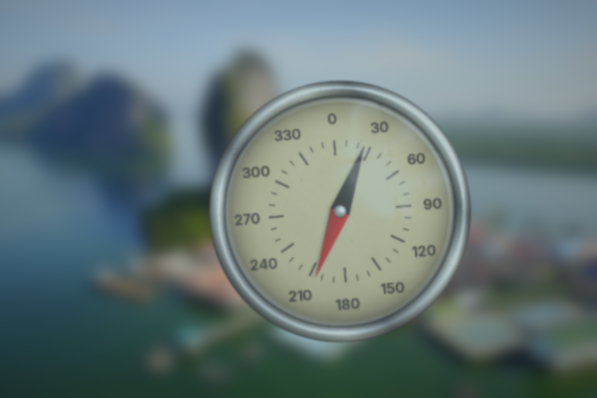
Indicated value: 205 °
